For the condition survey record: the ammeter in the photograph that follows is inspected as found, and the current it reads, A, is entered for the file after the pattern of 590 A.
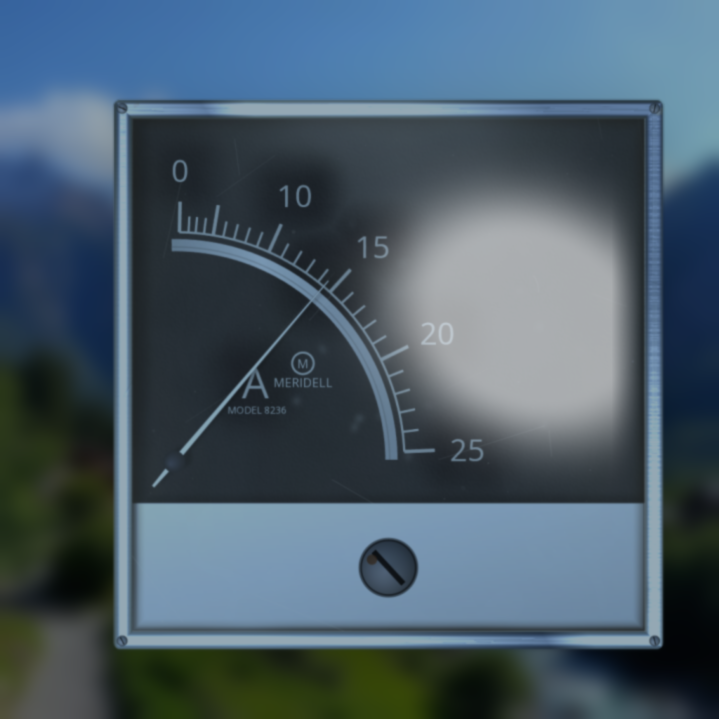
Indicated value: 14.5 A
